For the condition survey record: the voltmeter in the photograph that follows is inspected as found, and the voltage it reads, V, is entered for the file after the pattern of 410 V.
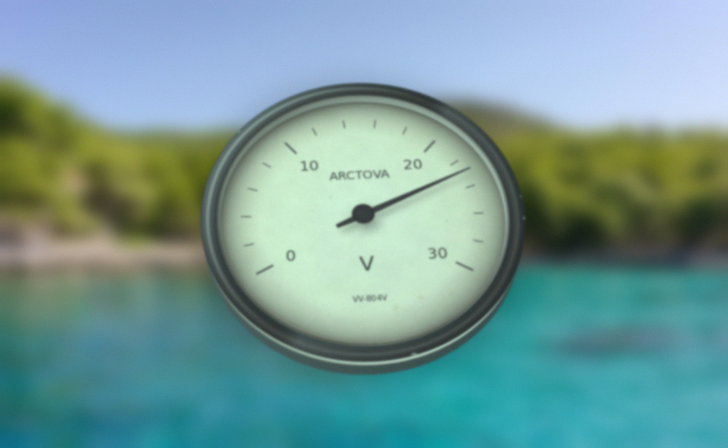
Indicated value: 23 V
